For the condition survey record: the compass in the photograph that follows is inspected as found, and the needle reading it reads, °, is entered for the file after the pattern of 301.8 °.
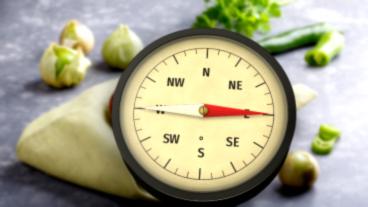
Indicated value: 90 °
